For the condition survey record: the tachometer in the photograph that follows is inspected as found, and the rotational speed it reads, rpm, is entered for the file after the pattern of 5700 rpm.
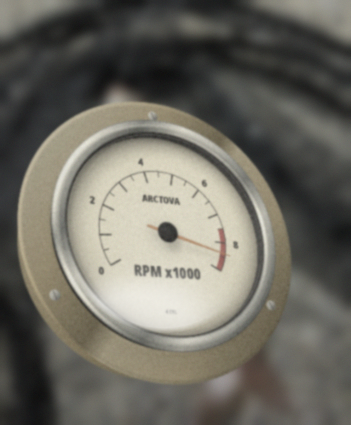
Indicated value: 8500 rpm
